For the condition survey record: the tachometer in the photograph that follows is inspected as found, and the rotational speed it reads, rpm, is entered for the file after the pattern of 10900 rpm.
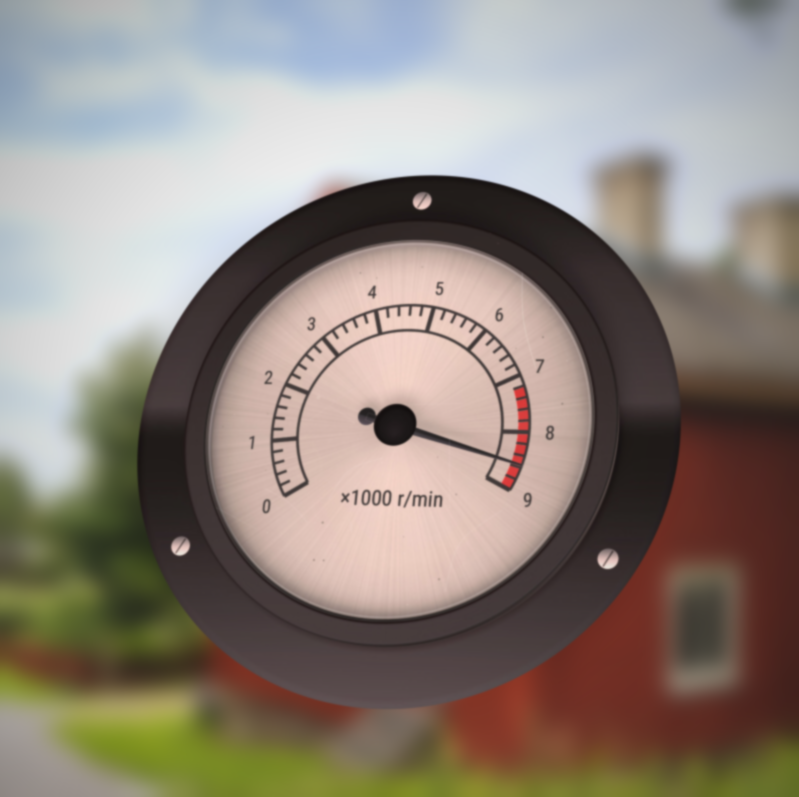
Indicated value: 8600 rpm
